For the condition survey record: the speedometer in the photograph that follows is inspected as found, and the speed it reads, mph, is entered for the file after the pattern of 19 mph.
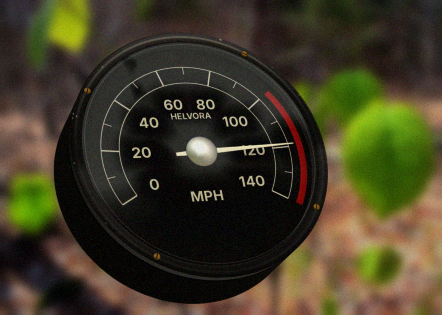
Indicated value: 120 mph
